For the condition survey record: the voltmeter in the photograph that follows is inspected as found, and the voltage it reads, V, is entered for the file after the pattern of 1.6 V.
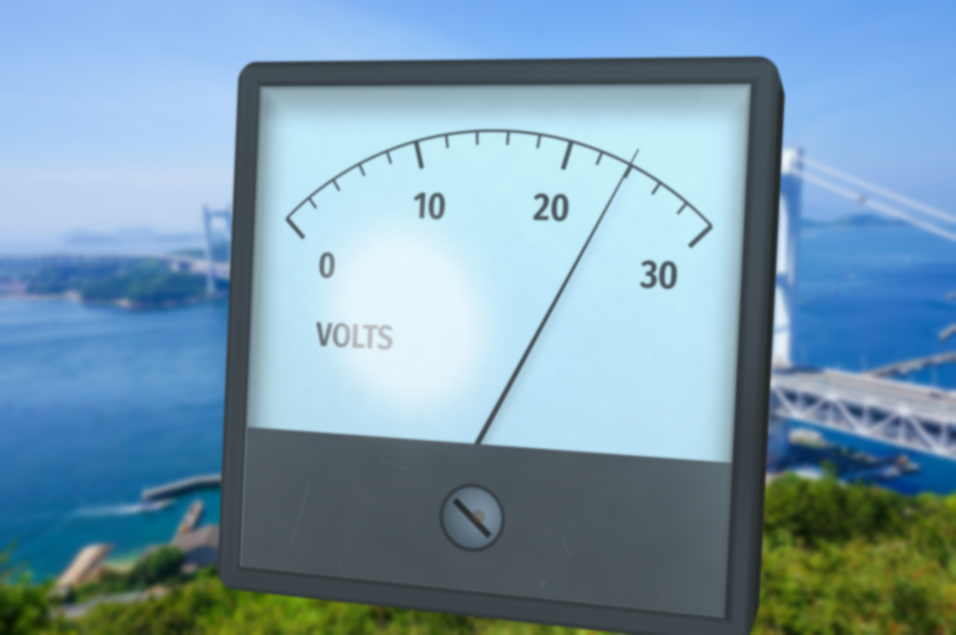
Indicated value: 24 V
